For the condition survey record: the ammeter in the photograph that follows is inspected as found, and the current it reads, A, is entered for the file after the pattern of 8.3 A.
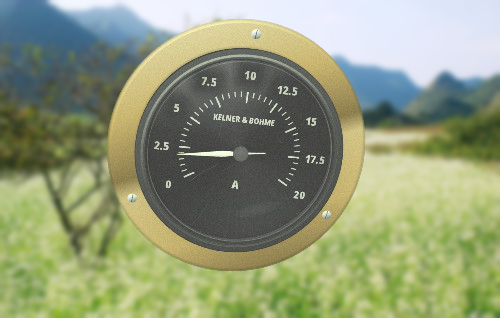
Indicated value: 2 A
